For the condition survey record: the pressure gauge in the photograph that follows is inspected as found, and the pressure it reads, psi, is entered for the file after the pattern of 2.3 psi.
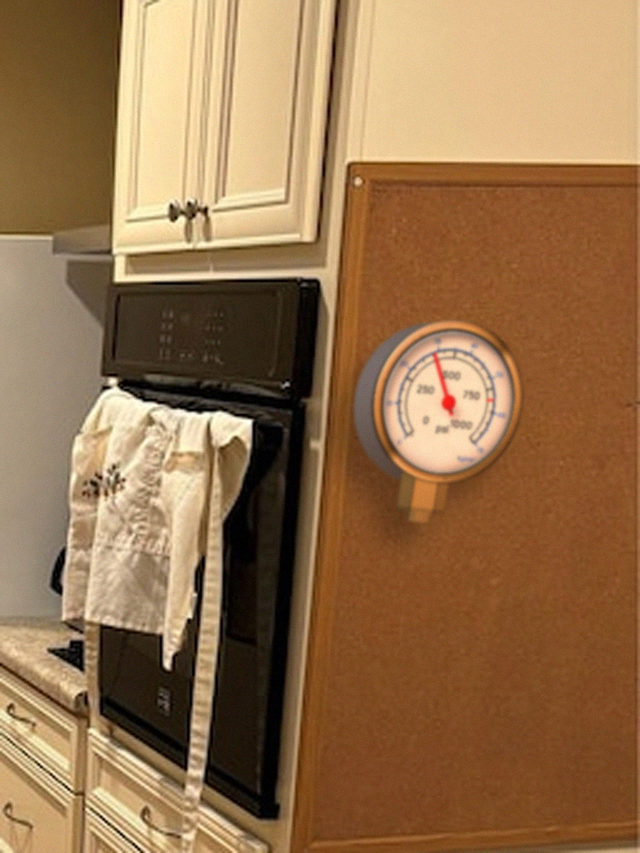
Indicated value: 400 psi
